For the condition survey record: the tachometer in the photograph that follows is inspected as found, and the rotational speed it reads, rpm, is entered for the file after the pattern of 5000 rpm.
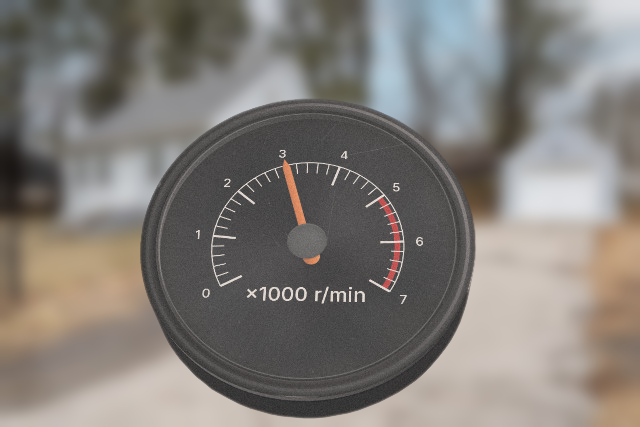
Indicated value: 3000 rpm
